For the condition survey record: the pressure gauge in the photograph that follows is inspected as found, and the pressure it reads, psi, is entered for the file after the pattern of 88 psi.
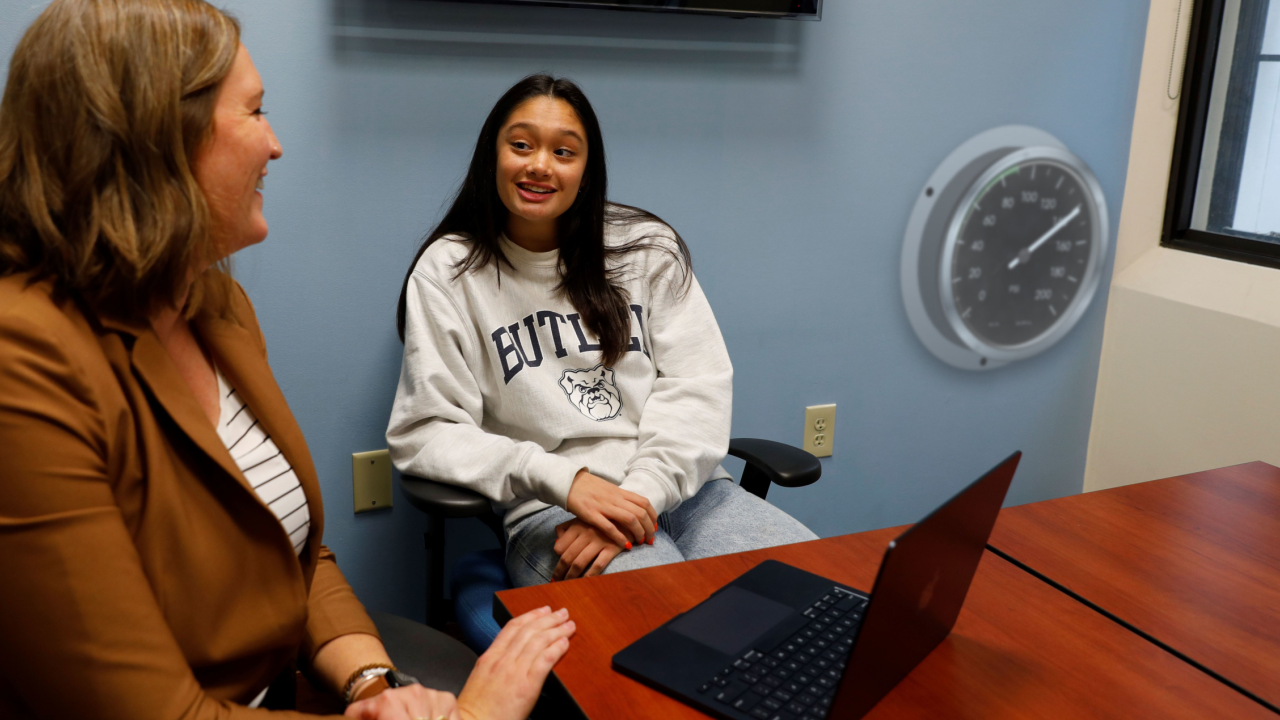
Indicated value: 140 psi
